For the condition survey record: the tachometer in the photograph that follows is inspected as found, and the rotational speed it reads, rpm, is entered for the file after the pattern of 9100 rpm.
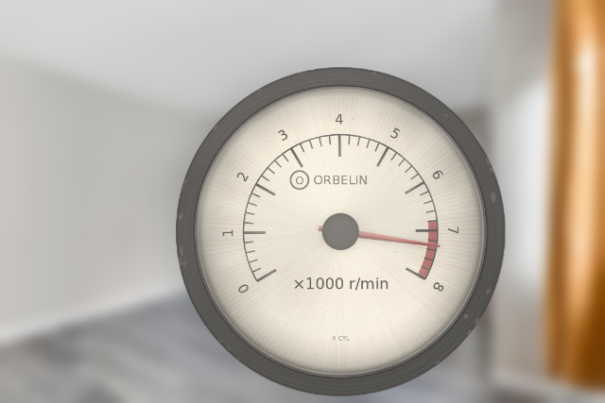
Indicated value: 7300 rpm
